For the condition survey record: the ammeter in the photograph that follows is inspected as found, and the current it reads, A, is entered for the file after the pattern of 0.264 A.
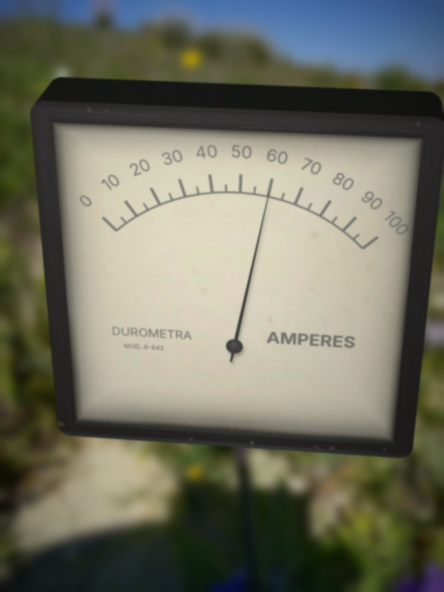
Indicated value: 60 A
